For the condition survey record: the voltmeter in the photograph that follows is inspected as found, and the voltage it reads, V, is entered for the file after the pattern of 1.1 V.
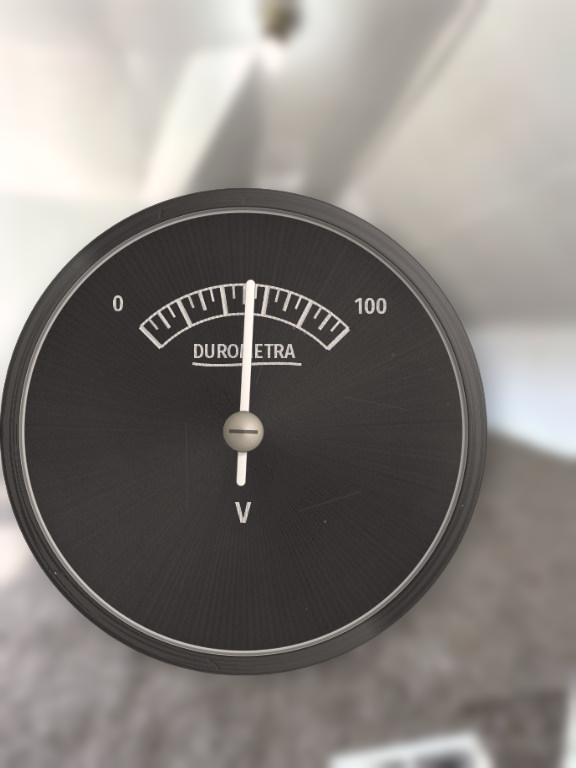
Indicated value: 52.5 V
